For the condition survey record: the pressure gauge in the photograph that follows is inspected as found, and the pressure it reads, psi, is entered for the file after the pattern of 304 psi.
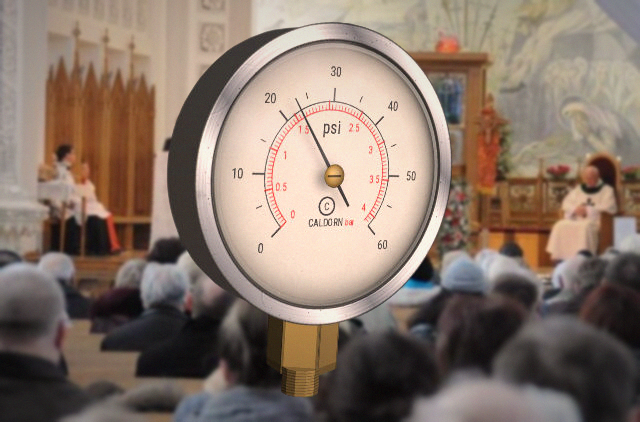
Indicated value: 22.5 psi
